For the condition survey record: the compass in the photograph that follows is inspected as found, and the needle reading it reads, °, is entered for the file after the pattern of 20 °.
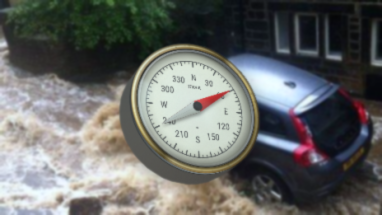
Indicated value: 60 °
